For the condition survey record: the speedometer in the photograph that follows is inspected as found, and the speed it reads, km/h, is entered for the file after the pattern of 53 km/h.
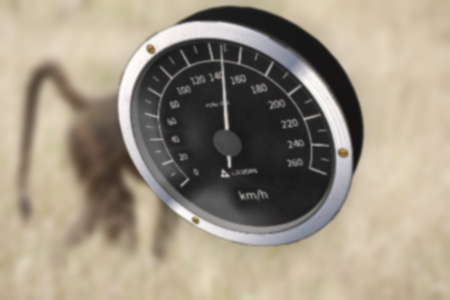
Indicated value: 150 km/h
